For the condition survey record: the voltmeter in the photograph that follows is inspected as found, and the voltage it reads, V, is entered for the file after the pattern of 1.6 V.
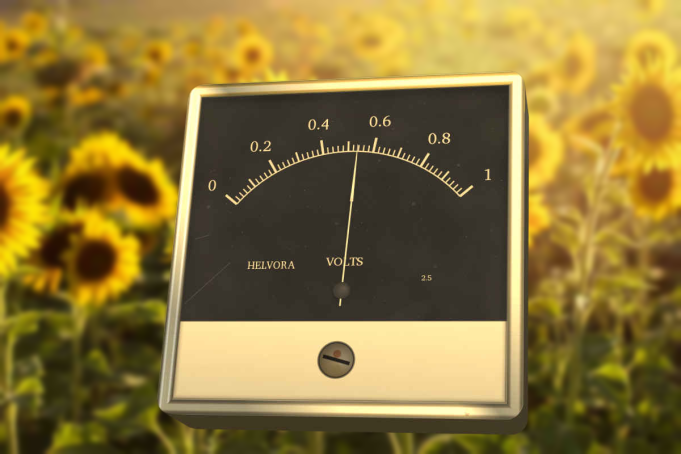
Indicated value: 0.54 V
